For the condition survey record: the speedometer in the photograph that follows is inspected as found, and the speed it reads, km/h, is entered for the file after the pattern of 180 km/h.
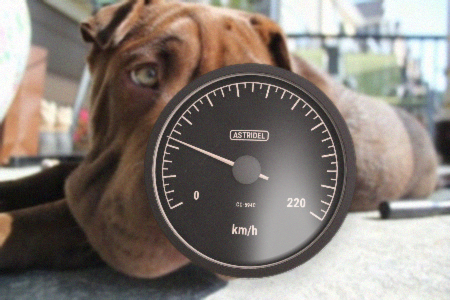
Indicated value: 45 km/h
